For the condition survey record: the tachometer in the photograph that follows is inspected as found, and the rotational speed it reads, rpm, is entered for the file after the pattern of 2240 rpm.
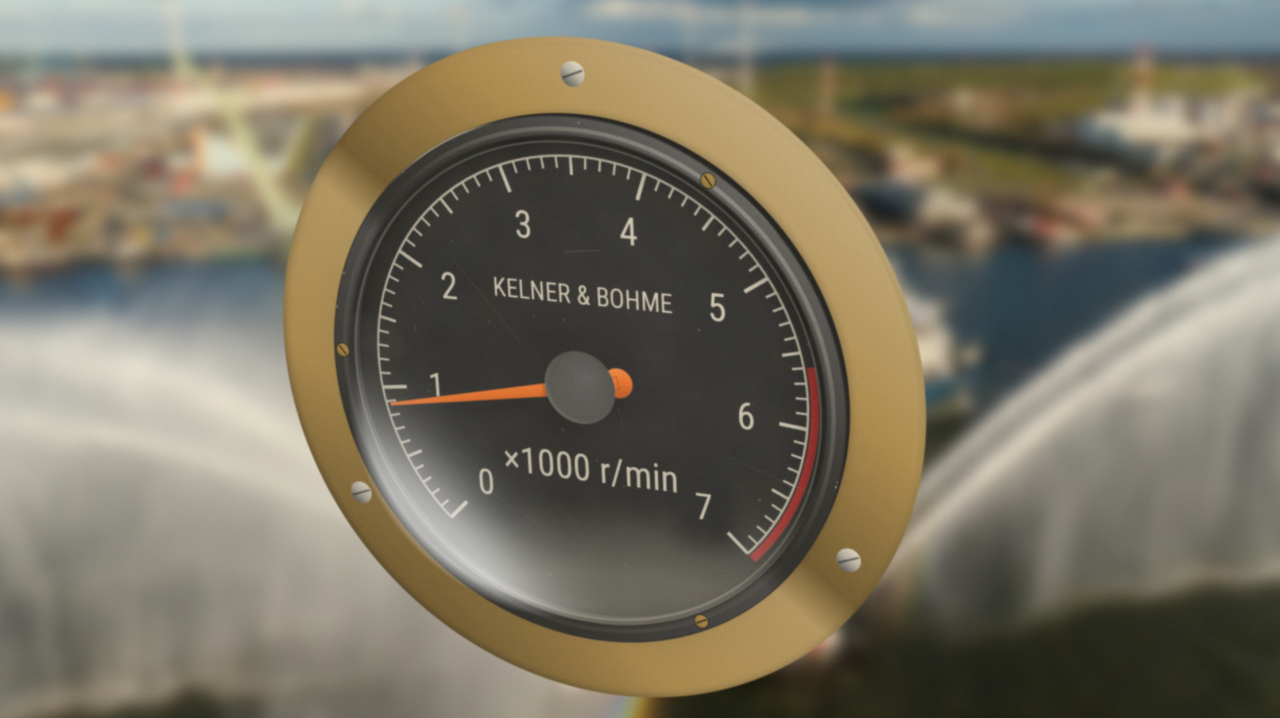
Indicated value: 900 rpm
